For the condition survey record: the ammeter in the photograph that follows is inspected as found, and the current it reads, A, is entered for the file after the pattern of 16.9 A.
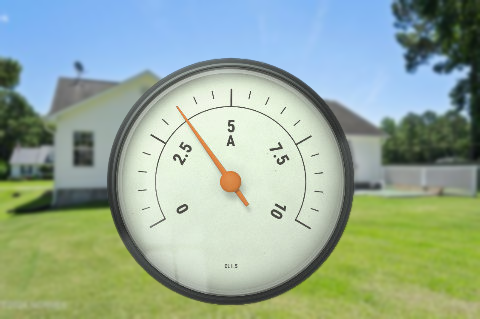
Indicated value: 3.5 A
